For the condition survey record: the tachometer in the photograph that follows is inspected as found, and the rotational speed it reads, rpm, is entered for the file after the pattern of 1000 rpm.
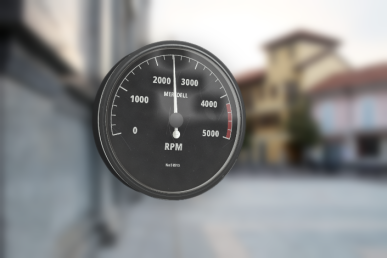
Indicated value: 2400 rpm
